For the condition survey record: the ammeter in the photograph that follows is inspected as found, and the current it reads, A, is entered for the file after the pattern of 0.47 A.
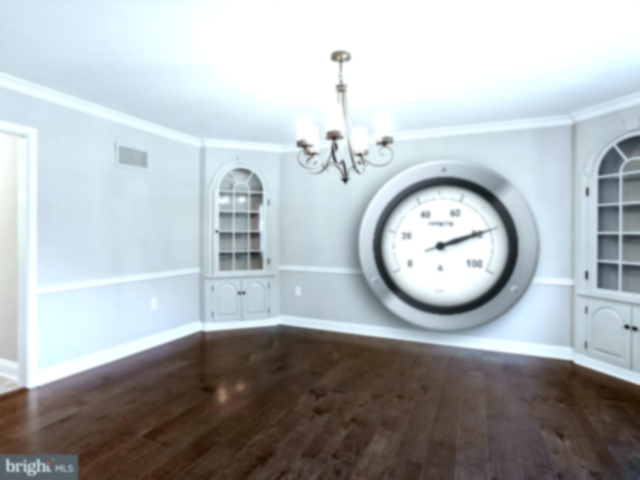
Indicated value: 80 A
